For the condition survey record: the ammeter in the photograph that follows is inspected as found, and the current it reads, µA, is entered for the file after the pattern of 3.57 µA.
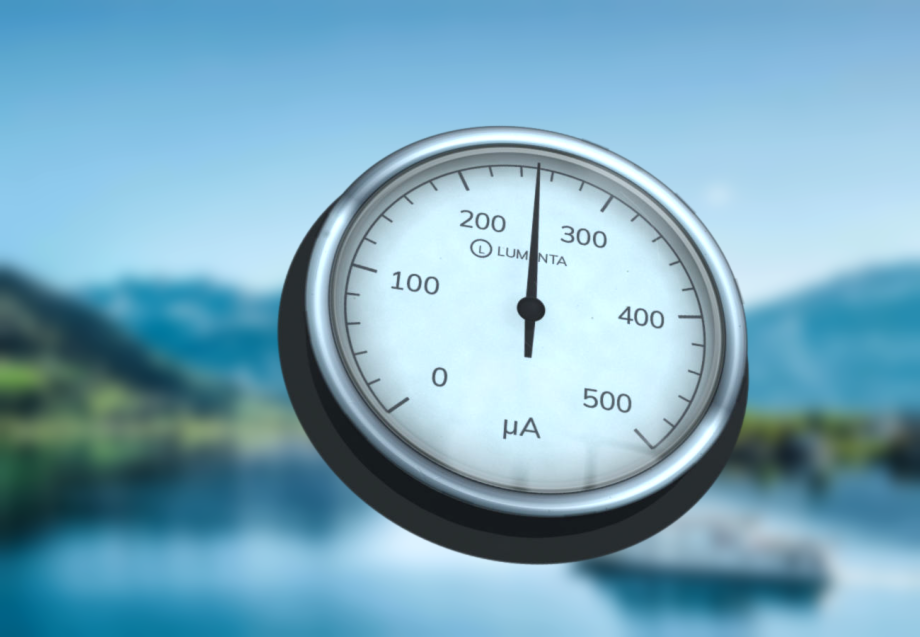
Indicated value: 250 µA
